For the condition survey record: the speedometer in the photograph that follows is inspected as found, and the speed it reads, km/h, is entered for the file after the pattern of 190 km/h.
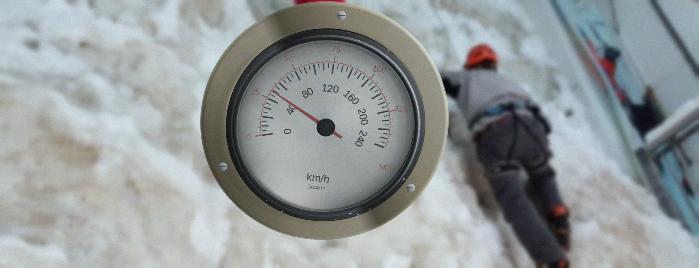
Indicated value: 50 km/h
